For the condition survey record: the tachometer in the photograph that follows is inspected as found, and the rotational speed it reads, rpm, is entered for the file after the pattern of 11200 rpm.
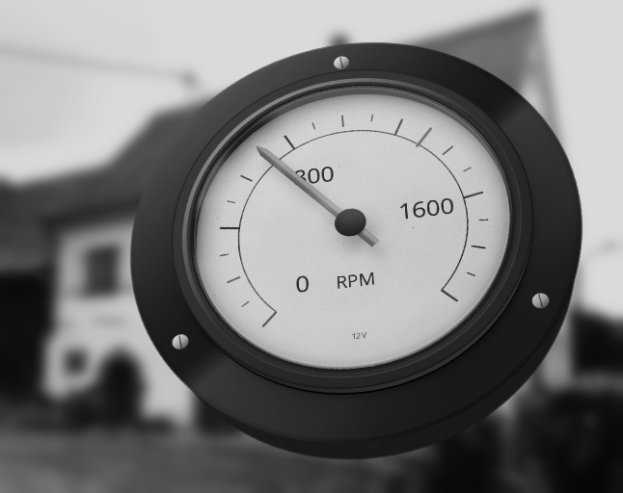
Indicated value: 700 rpm
